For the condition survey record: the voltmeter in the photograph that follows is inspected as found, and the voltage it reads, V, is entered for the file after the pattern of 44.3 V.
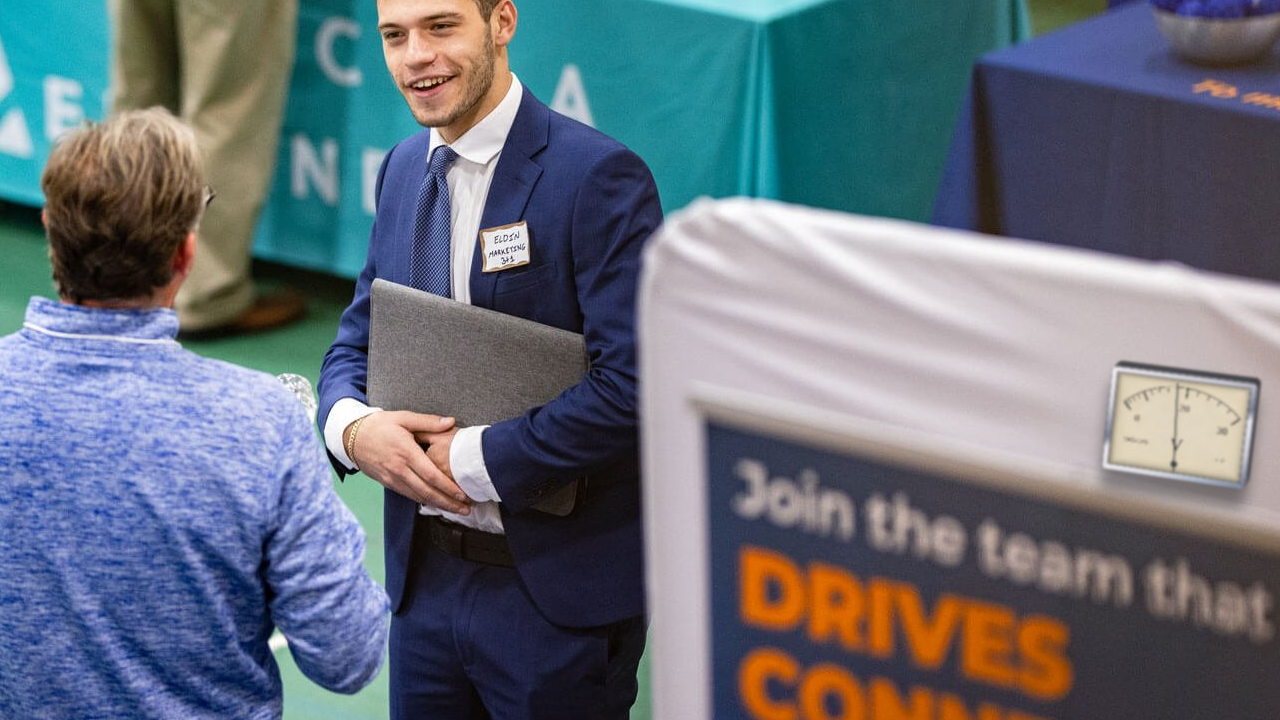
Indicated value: 18 V
